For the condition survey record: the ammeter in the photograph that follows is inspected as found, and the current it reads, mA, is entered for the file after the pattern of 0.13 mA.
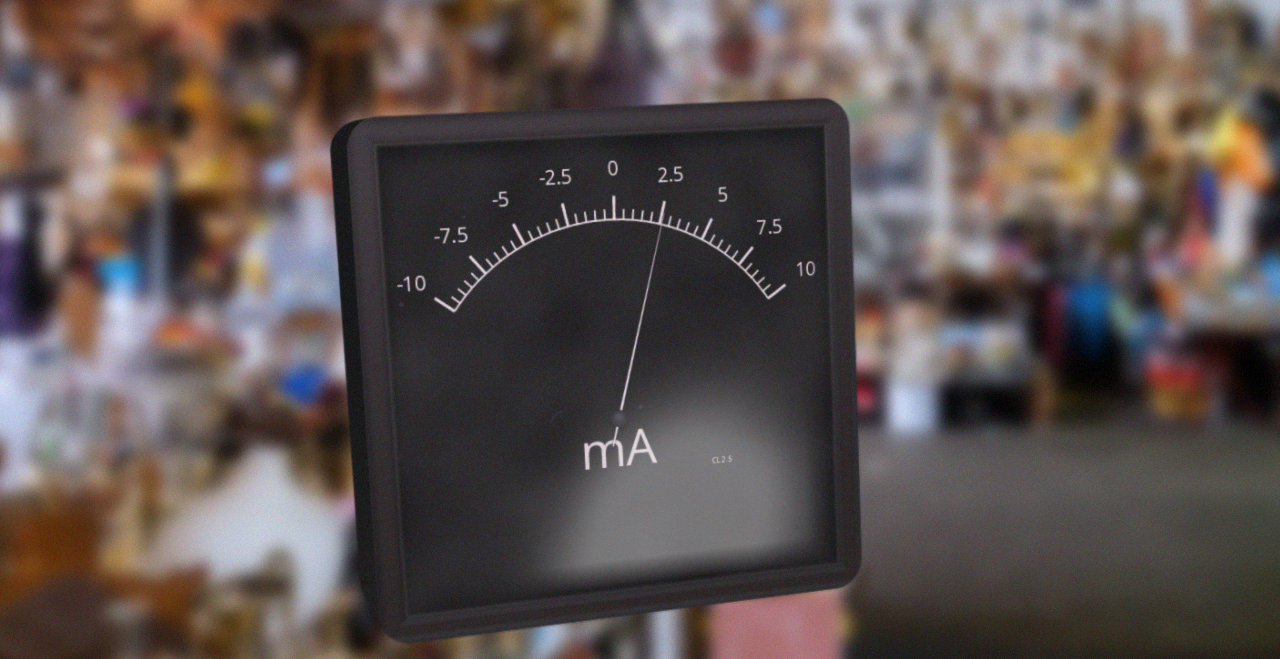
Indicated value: 2.5 mA
